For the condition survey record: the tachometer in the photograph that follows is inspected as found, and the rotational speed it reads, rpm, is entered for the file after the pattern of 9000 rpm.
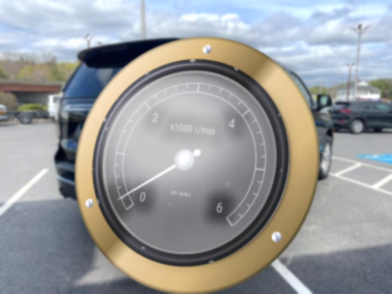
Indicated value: 200 rpm
